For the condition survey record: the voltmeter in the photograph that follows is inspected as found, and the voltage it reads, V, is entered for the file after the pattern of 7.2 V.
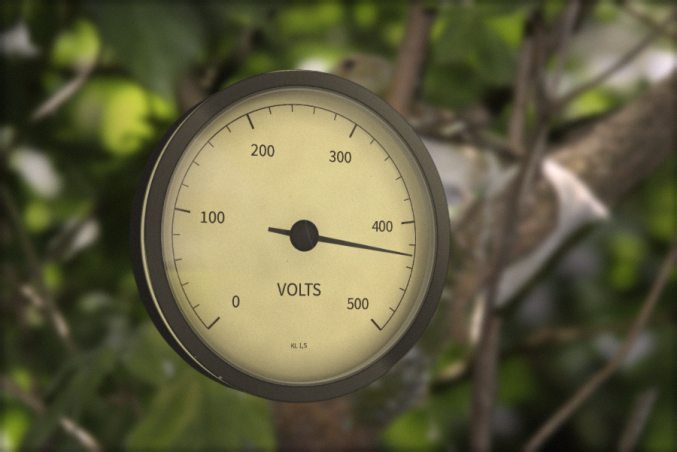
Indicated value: 430 V
